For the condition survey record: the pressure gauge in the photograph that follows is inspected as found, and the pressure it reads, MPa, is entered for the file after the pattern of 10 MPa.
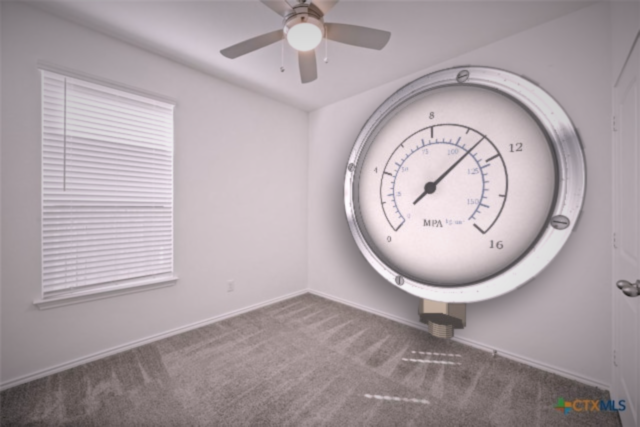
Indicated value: 11 MPa
